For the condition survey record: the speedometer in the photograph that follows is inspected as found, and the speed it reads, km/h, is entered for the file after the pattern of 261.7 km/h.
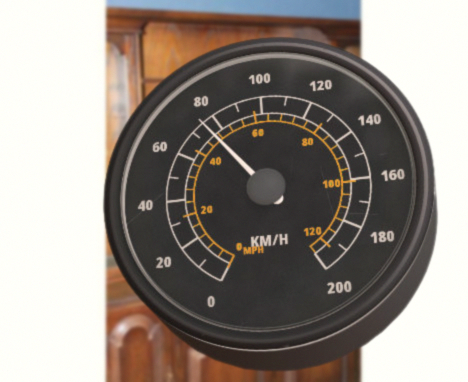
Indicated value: 75 km/h
